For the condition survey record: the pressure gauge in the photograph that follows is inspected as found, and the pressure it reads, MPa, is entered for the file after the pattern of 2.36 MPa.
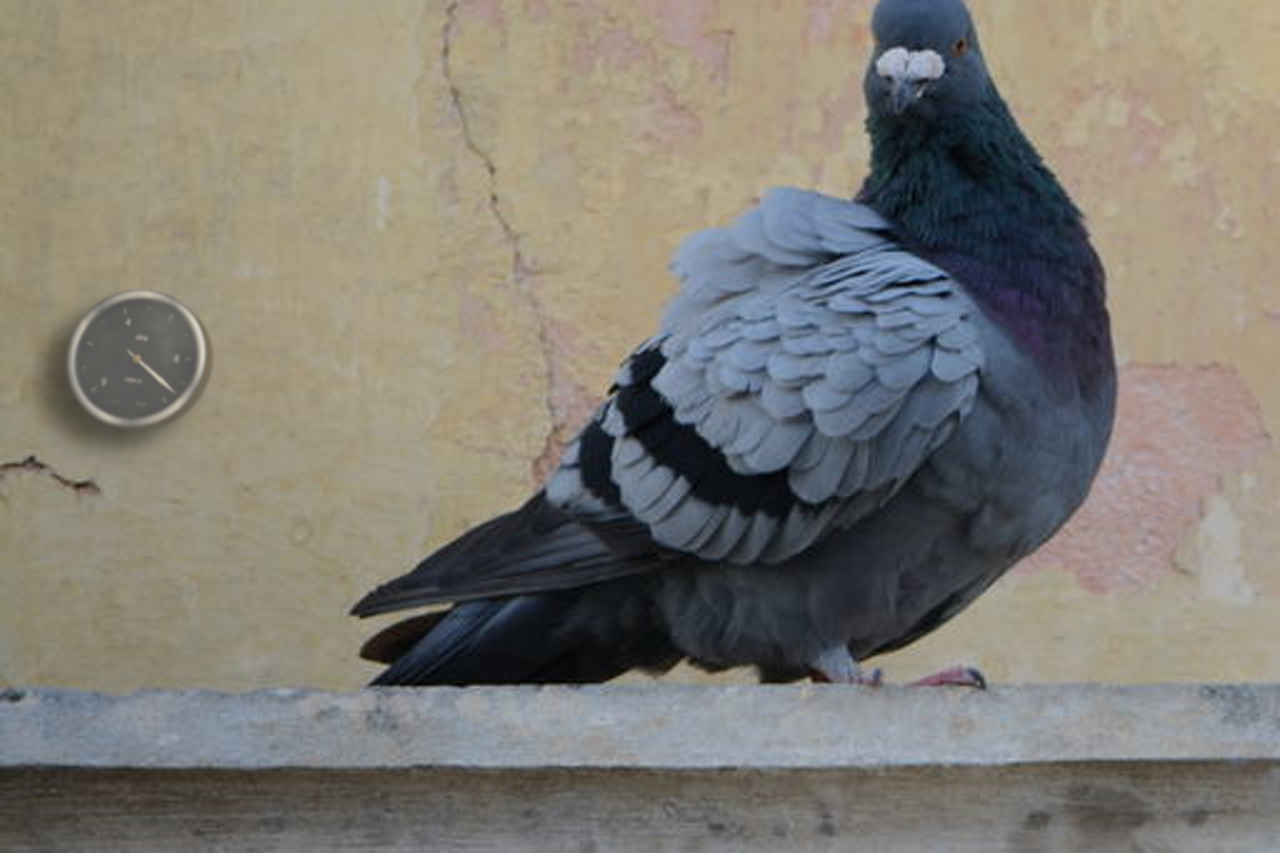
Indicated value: 9.5 MPa
